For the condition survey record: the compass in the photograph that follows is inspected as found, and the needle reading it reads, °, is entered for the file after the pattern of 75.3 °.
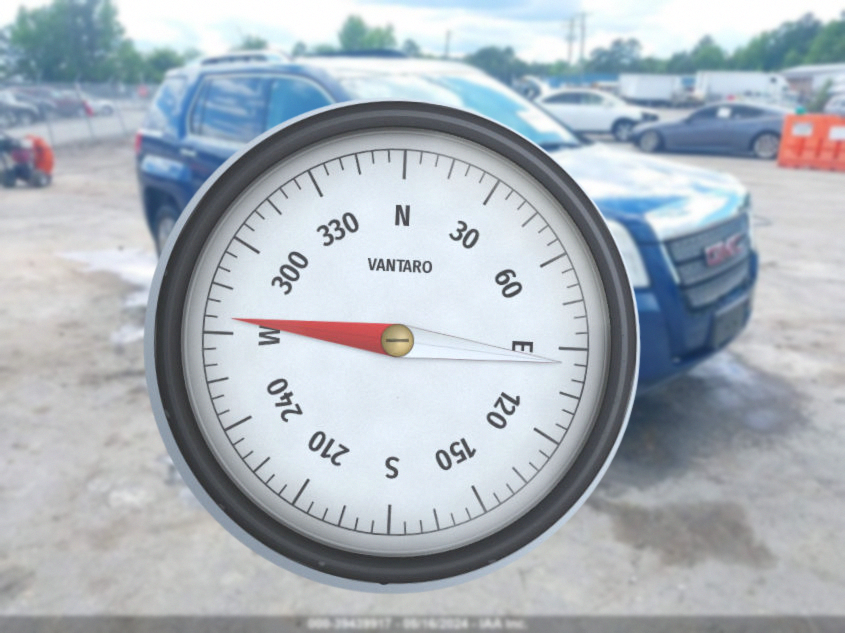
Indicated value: 275 °
